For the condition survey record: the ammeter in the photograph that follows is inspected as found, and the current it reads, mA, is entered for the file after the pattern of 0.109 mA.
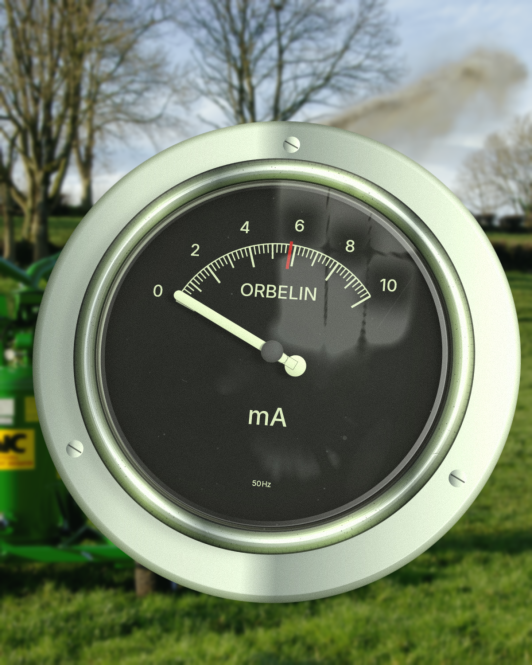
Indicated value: 0.2 mA
